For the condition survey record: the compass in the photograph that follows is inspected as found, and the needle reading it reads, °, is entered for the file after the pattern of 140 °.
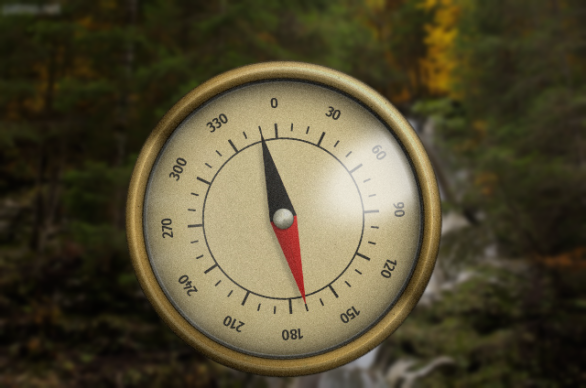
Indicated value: 170 °
